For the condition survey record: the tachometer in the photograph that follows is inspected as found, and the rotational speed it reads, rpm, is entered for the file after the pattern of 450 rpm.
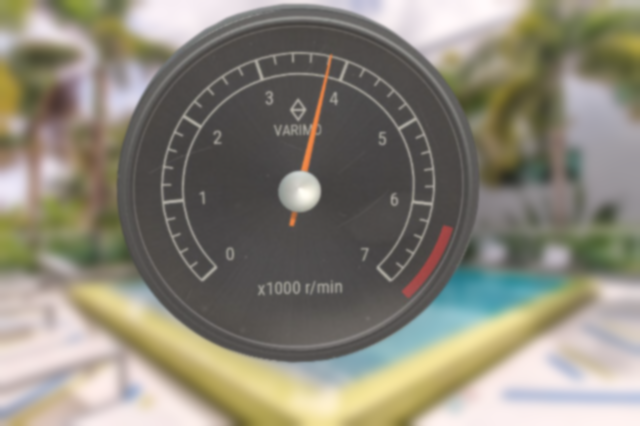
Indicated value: 3800 rpm
